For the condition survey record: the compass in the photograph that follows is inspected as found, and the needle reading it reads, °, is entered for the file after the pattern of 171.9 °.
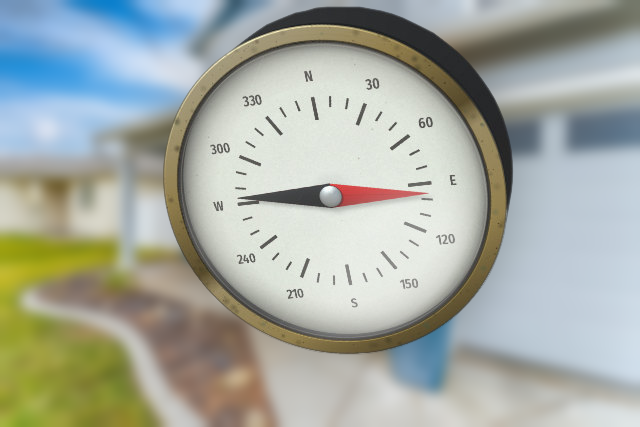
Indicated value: 95 °
